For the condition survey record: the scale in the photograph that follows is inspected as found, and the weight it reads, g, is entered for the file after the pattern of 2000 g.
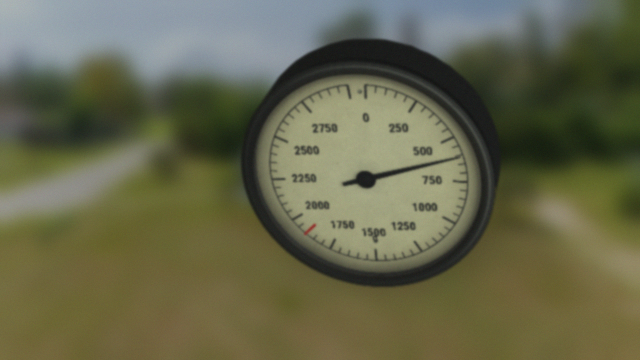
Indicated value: 600 g
